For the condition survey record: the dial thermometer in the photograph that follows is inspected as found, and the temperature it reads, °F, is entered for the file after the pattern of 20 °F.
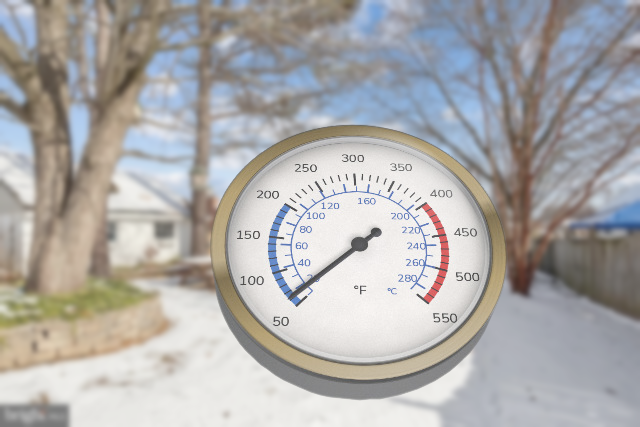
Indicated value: 60 °F
